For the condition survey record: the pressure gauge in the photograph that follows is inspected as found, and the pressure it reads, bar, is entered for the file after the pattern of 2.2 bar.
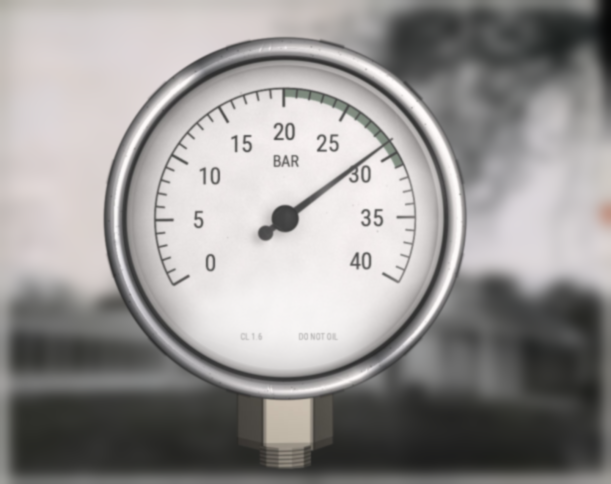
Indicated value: 29 bar
